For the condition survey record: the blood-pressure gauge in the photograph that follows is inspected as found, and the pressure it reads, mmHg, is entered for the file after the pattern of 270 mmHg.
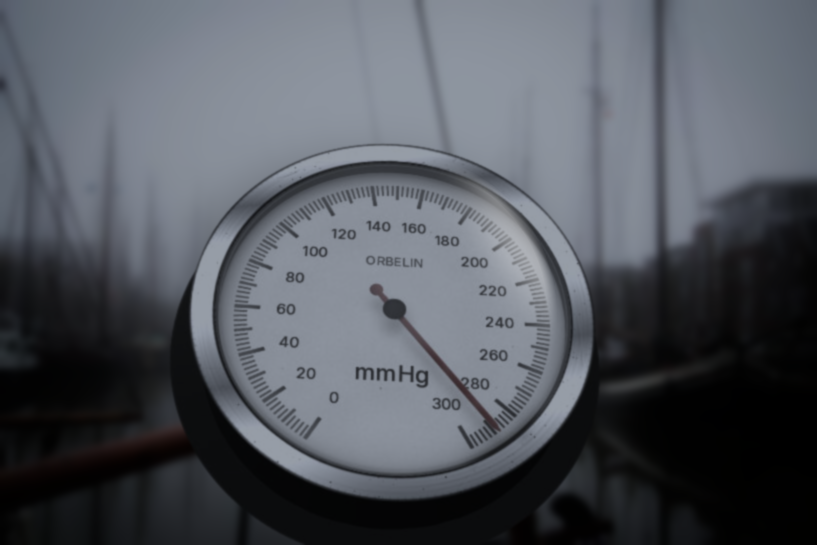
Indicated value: 290 mmHg
